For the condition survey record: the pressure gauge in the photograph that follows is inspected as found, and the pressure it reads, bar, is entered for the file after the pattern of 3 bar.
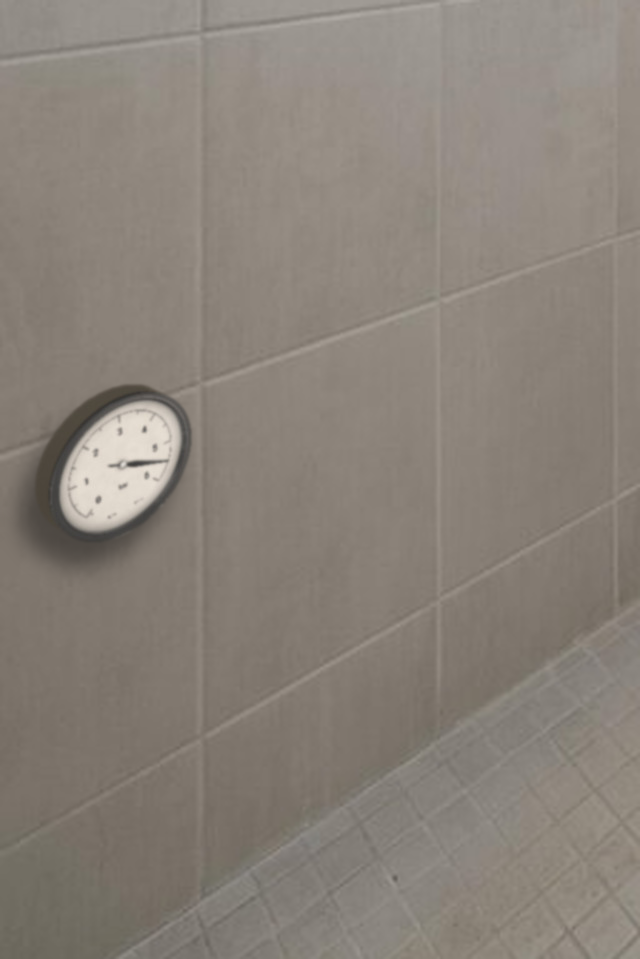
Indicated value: 5.5 bar
